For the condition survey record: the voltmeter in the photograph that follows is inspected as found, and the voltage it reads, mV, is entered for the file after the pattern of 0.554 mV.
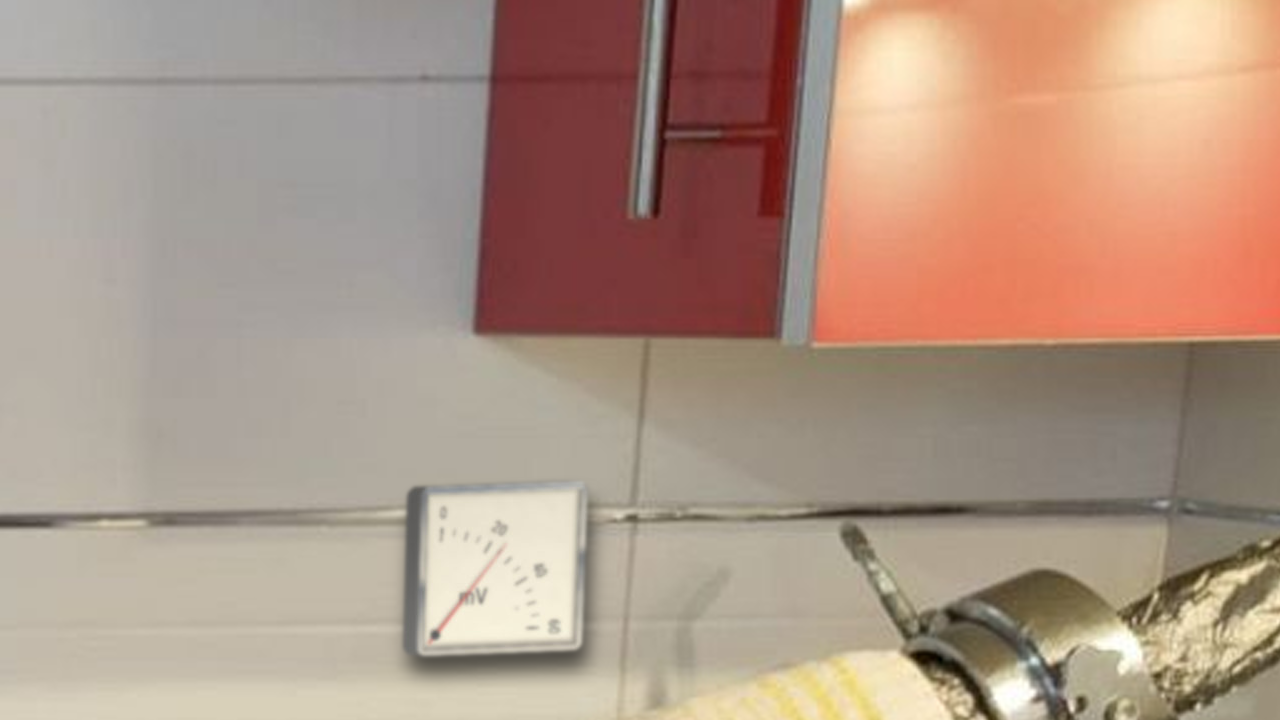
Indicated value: 25 mV
